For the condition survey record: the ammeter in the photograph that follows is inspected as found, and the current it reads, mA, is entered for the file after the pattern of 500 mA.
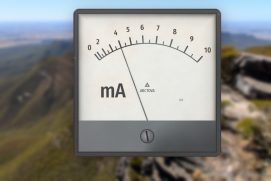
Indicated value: 4 mA
